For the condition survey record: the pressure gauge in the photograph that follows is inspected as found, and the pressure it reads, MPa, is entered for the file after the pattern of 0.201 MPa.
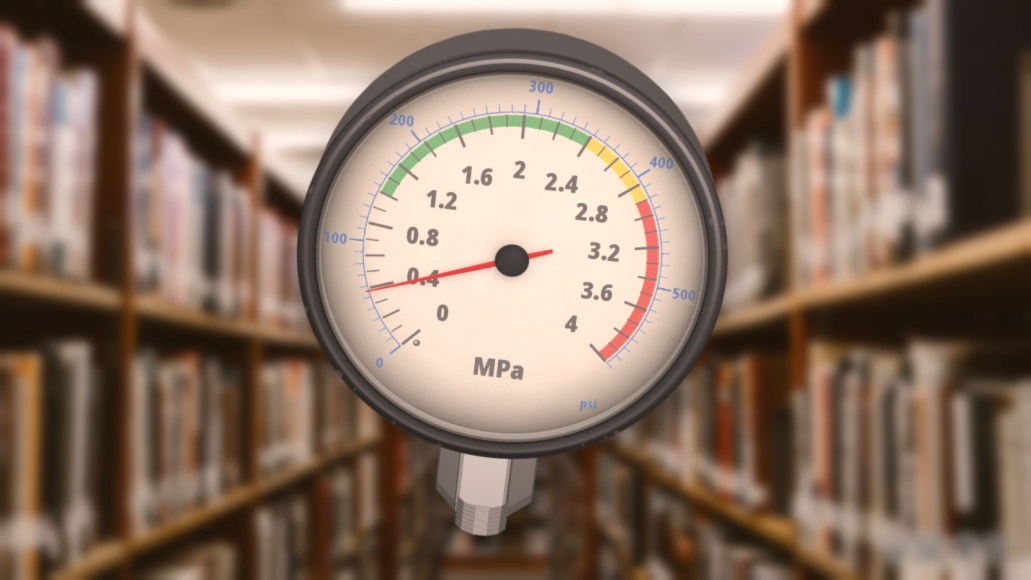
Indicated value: 0.4 MPa
